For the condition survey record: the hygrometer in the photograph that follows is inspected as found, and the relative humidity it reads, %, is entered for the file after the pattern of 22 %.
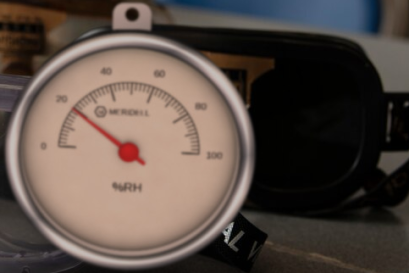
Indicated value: 20 %
